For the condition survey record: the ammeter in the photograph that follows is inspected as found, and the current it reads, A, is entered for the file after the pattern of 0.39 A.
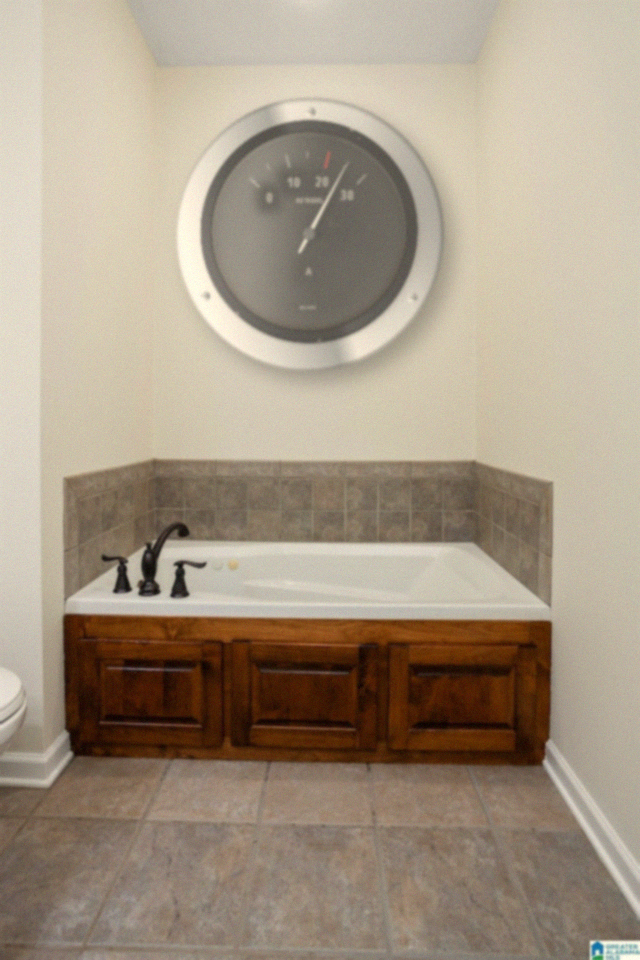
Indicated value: 25 A
